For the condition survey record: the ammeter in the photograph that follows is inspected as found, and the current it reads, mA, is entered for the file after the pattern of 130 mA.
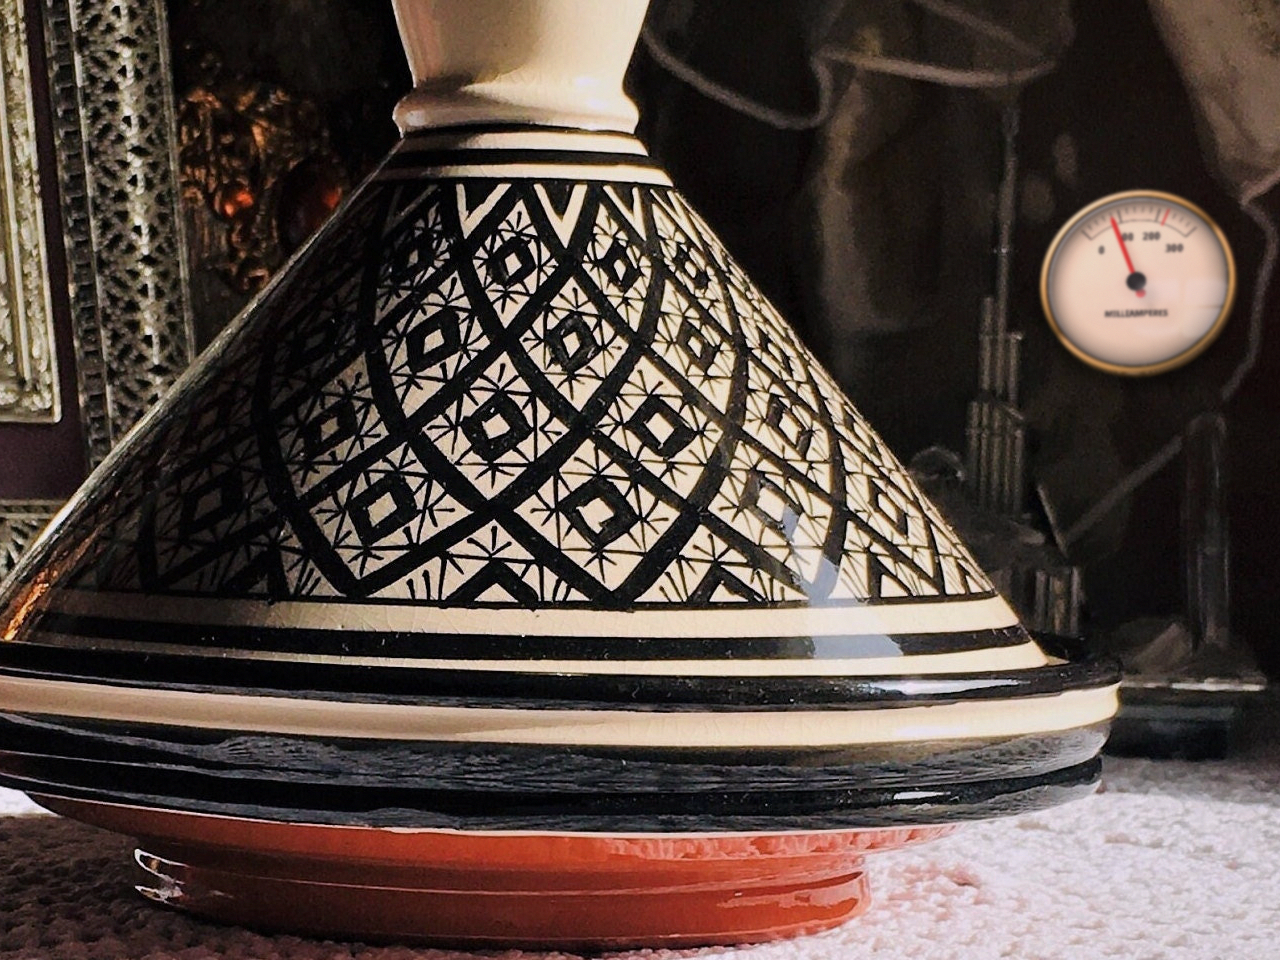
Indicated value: 80 mA
